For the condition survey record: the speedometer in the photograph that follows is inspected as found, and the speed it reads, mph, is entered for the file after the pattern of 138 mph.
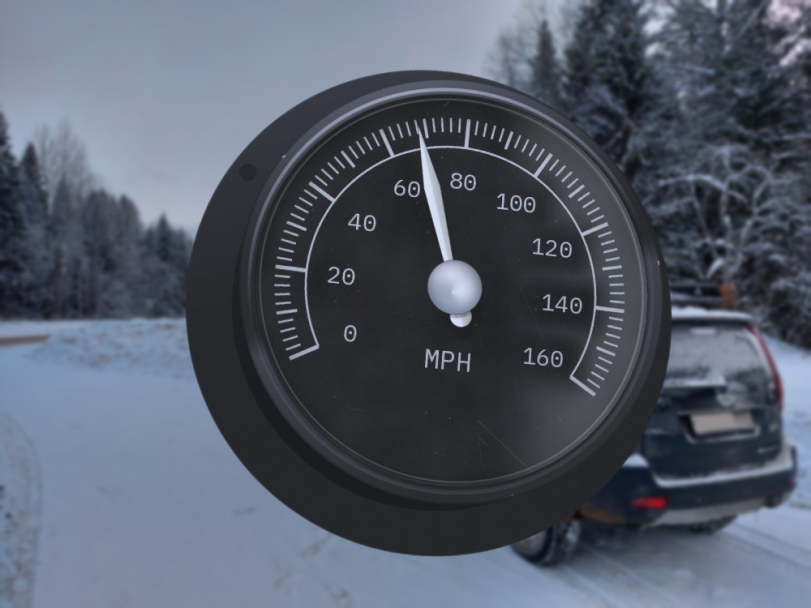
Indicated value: 68 mph
